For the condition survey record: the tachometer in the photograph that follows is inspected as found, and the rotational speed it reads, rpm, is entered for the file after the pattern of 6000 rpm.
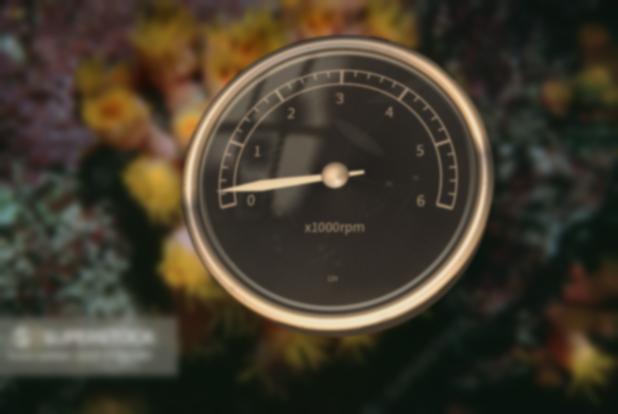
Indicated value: 200 rpm
